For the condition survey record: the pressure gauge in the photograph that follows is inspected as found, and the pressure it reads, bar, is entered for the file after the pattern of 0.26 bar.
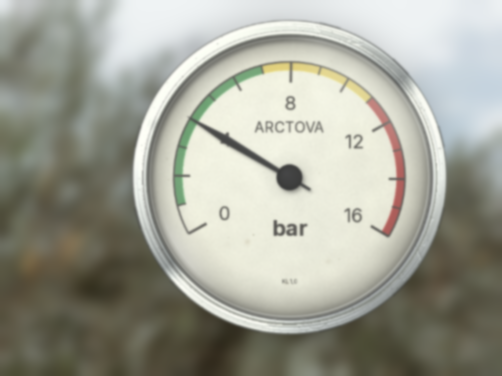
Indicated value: 4 bar
